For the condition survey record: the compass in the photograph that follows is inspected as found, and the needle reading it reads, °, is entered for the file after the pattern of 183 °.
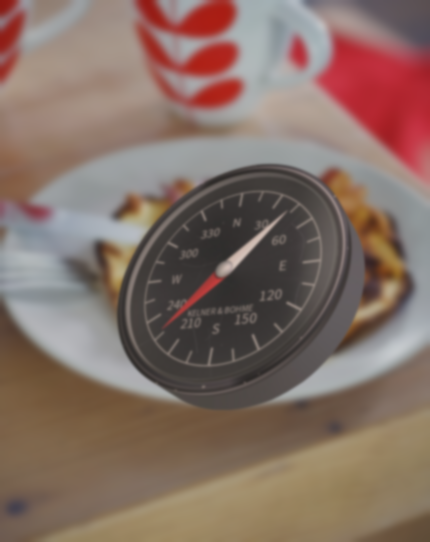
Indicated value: 225 °
